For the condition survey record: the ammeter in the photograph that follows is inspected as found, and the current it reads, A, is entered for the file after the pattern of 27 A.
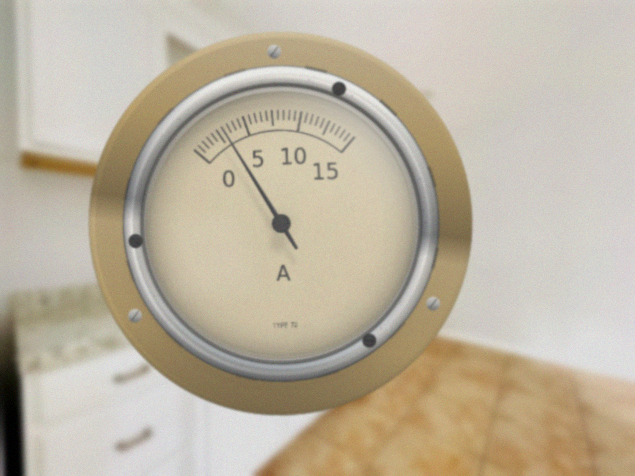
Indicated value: 3 A
